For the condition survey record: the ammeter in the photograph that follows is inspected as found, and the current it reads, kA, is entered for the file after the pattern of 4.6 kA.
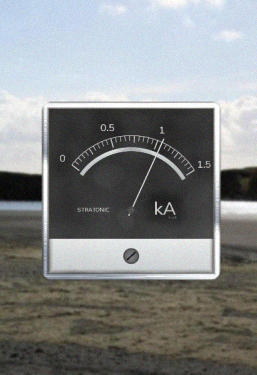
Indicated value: 1.05 kA
